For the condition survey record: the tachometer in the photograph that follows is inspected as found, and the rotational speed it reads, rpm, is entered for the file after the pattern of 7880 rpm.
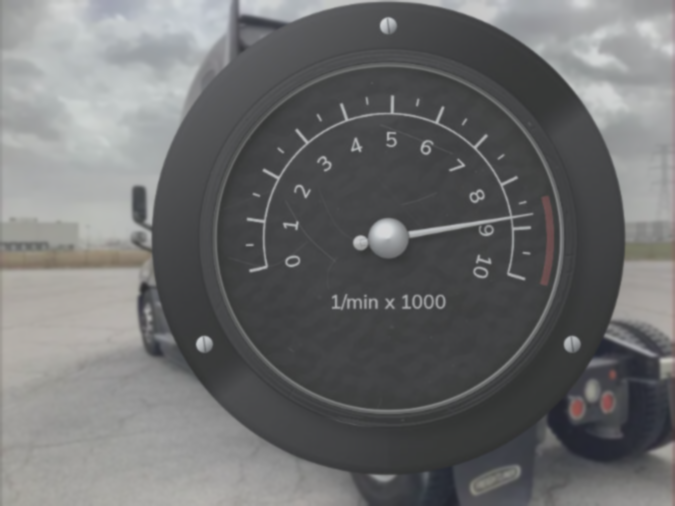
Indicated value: 8750 rpm
